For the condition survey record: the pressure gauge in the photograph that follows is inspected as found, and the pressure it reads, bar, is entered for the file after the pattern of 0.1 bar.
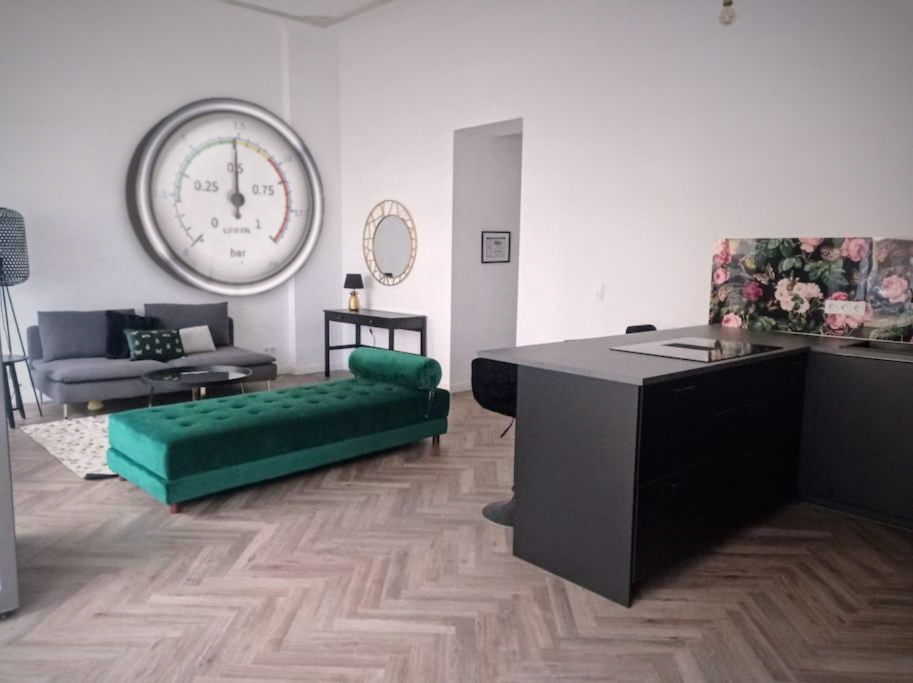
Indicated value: 0.5 bar
